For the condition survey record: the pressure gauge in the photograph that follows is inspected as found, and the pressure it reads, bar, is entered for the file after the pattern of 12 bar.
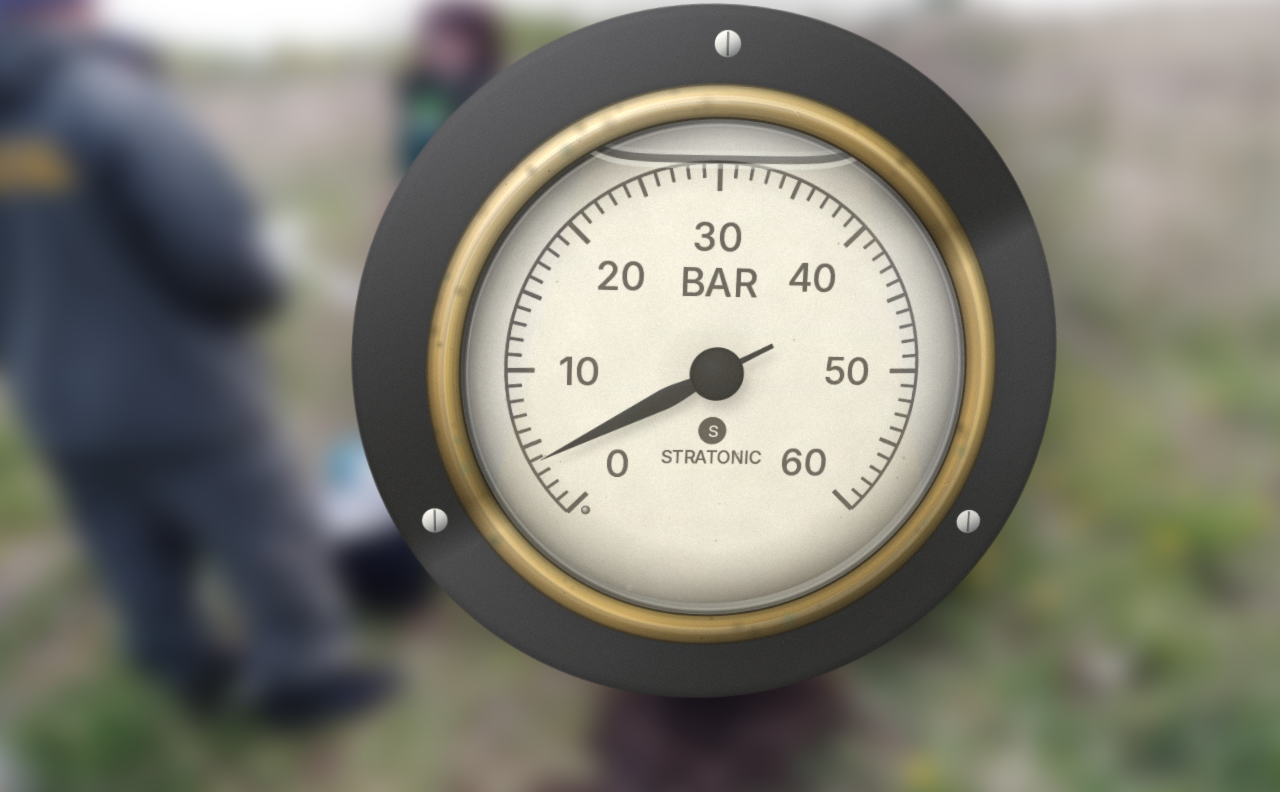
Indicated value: 4 bar
